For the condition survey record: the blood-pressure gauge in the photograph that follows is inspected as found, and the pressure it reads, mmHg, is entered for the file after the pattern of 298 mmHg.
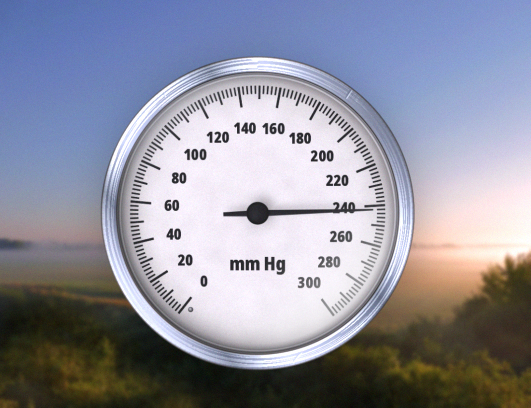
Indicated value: 242 mmHg
